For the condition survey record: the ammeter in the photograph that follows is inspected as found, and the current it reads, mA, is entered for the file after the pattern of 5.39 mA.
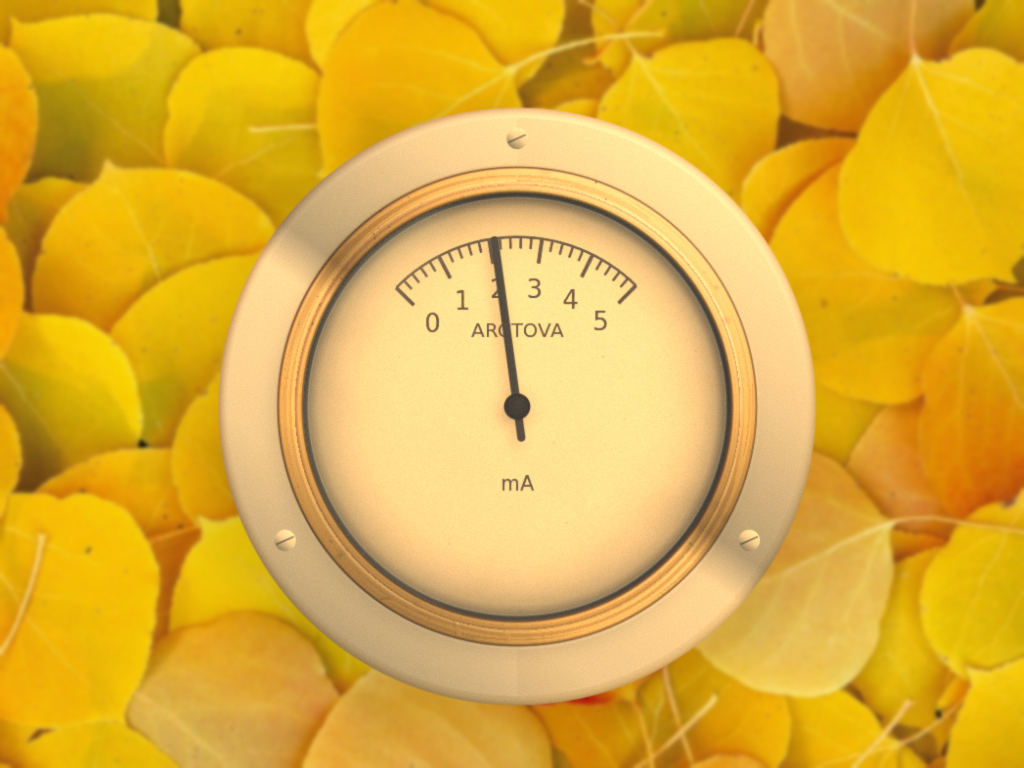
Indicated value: 2.1 mA
